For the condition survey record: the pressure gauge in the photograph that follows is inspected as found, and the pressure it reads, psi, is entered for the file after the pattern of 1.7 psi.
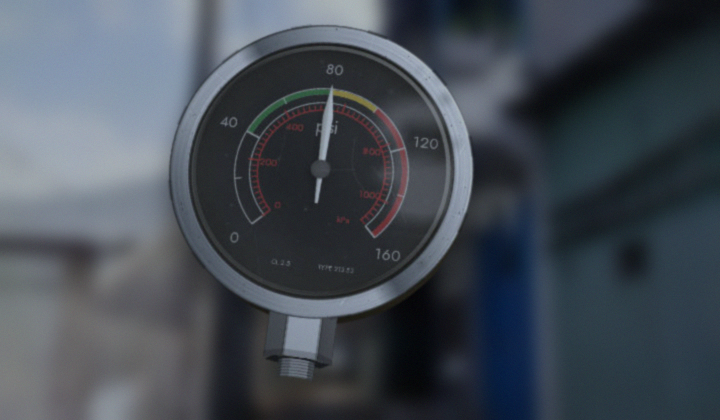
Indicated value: 80 psi
